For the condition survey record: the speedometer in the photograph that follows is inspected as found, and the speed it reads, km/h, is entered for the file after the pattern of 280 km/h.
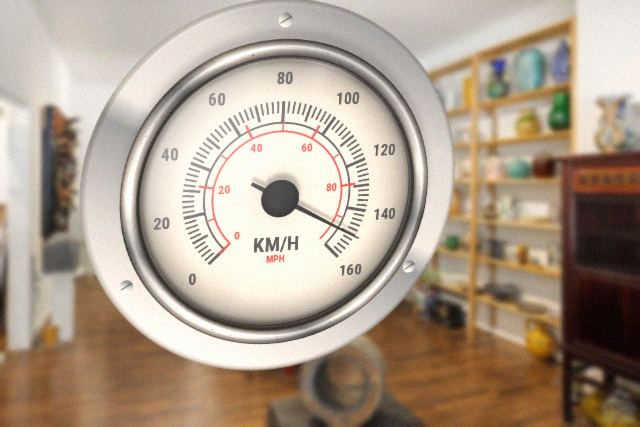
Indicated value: 150 km/h
